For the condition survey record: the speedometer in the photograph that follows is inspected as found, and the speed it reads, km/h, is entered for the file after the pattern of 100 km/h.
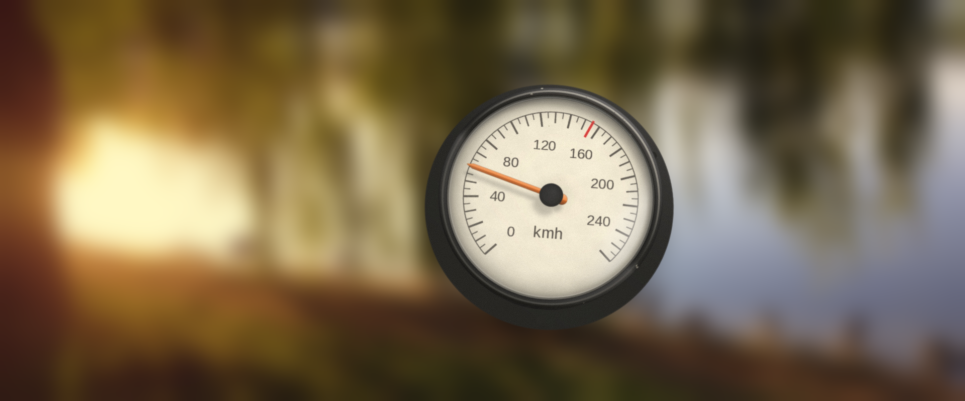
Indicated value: 60 km/h
